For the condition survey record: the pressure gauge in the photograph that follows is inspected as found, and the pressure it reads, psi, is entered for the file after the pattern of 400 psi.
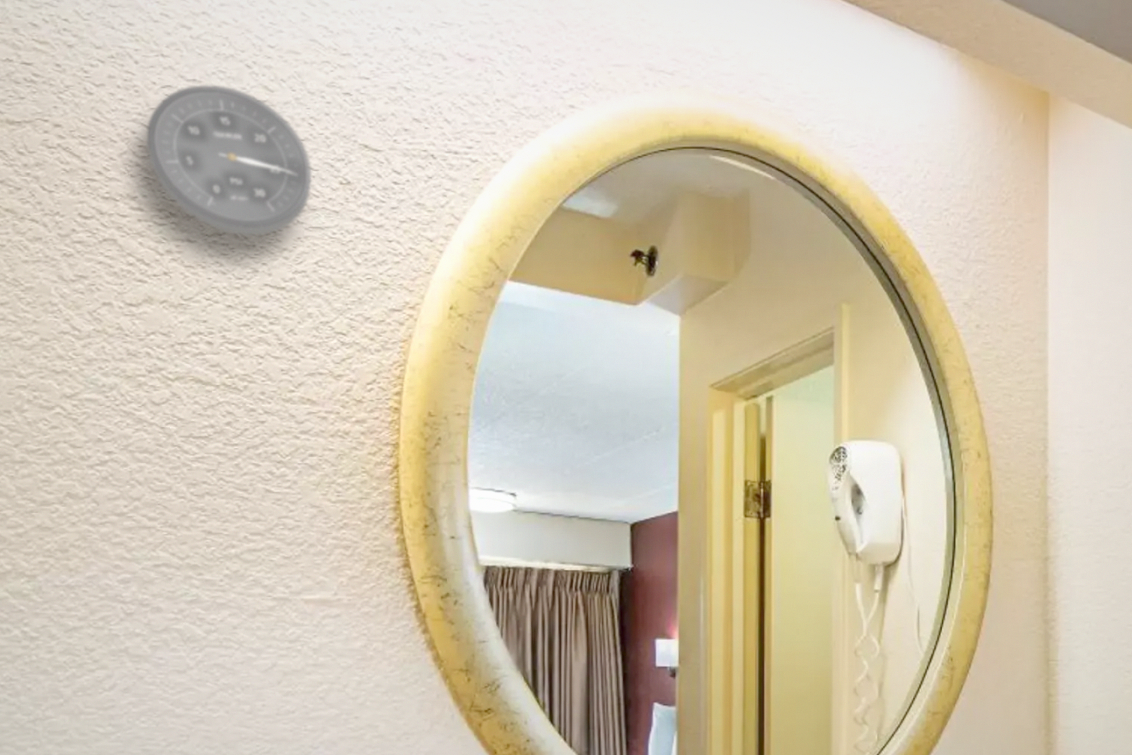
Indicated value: 25 psi
